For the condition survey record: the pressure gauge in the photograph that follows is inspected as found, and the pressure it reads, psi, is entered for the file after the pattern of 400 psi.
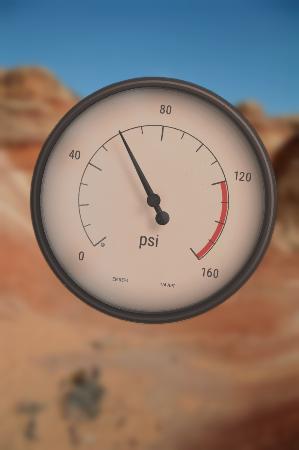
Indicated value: 60 psi
